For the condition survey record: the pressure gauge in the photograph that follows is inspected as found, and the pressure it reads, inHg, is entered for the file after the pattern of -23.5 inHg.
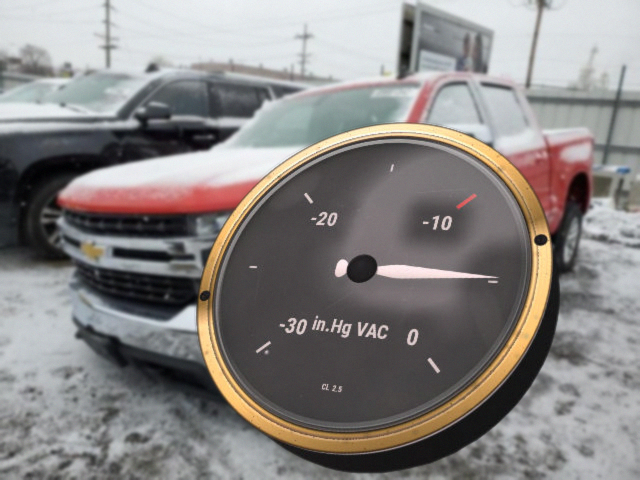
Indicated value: -5 inHg
